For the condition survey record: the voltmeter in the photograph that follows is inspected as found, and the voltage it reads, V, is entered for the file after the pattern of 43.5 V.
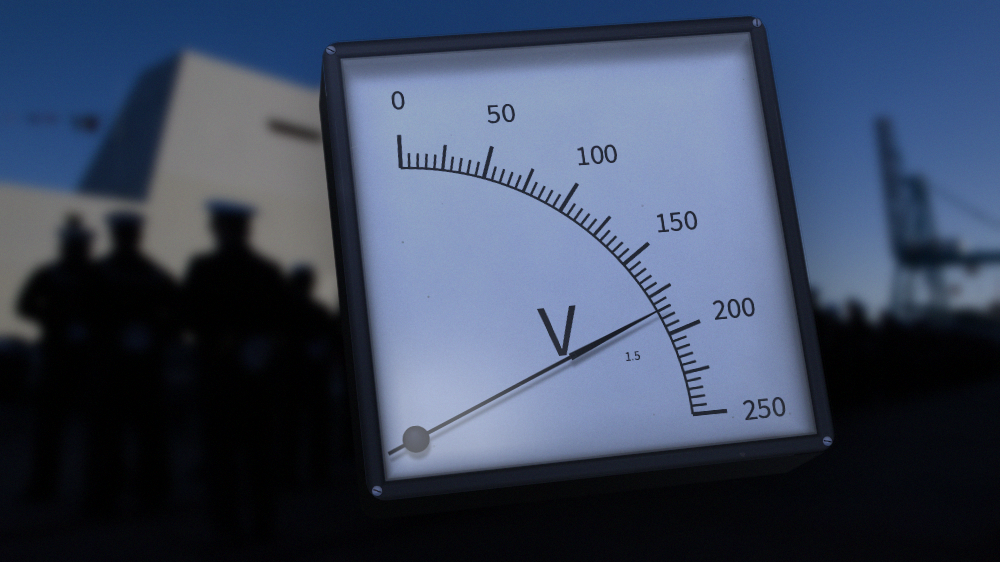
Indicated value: 185 V
